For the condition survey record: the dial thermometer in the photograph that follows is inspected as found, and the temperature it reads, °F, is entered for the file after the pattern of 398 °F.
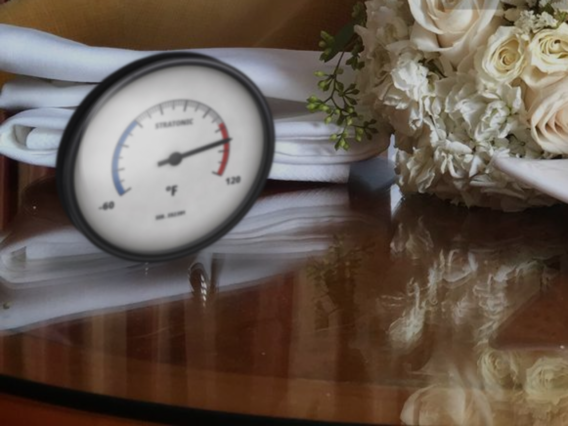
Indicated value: 90 °F
